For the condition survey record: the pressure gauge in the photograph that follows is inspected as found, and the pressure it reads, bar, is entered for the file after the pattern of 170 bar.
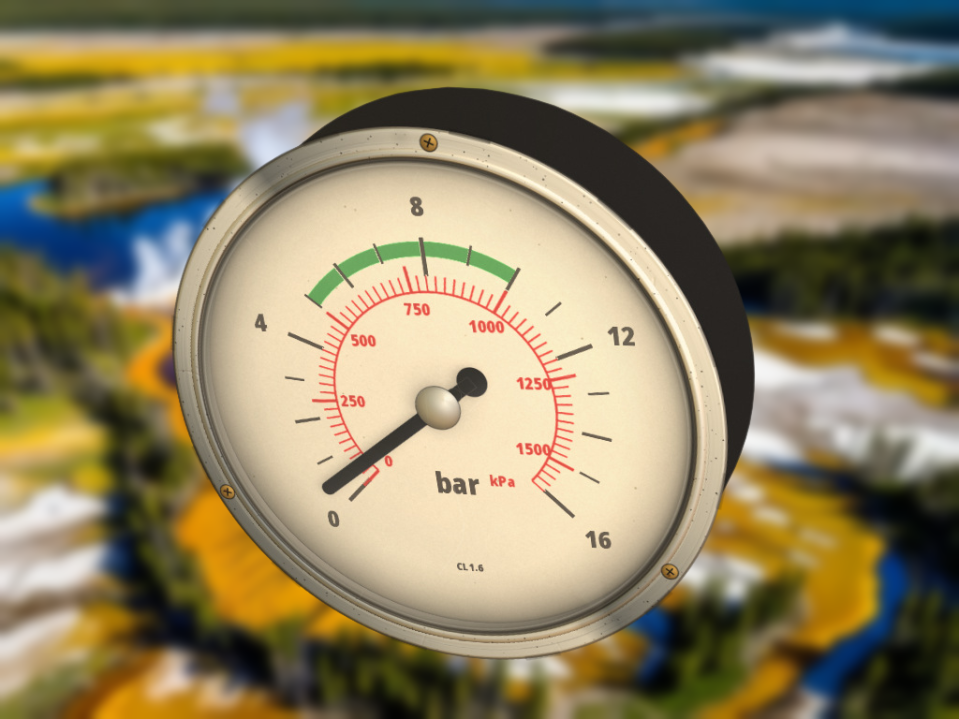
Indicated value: 0.5 bar
